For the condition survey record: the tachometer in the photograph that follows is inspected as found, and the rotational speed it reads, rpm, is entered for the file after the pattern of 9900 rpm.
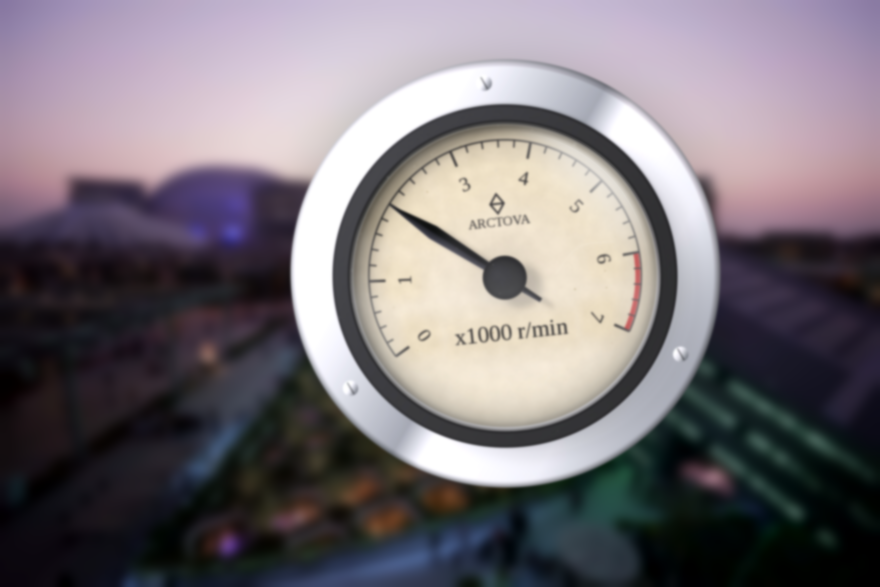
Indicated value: 2000 rpm
